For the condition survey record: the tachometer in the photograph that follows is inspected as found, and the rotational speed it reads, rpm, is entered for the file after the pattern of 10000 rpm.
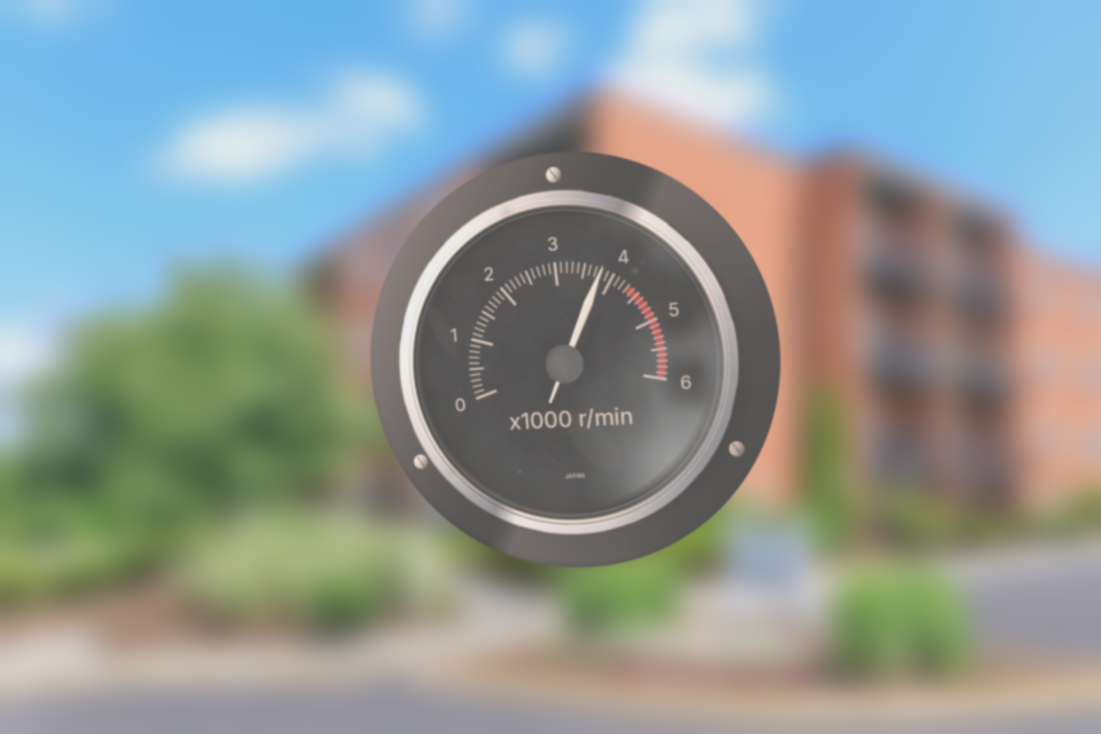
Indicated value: 3800 rpm
